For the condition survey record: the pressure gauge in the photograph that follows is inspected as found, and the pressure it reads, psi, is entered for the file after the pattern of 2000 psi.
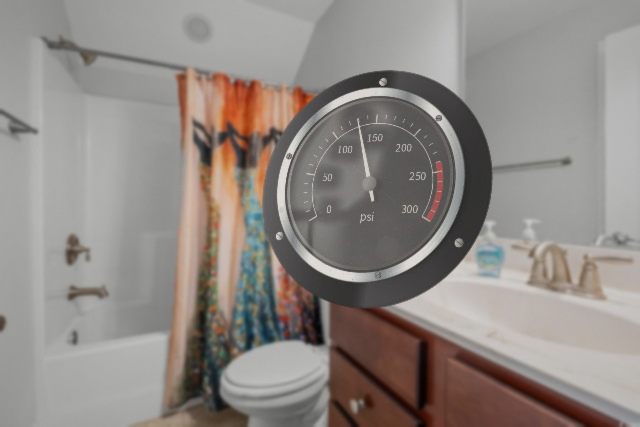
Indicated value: 130 psi
